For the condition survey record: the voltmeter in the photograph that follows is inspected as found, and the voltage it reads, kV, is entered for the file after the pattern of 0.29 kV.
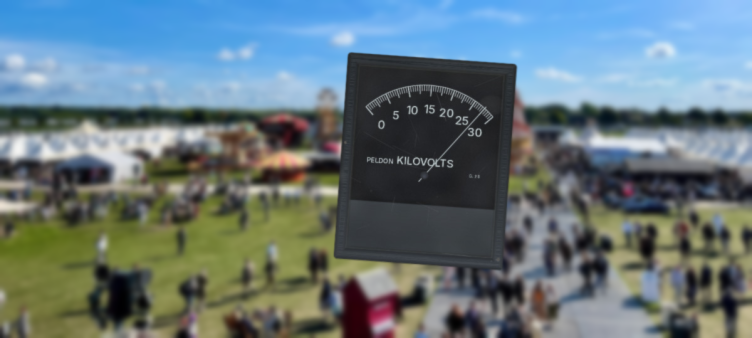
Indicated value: 27.5 kV
